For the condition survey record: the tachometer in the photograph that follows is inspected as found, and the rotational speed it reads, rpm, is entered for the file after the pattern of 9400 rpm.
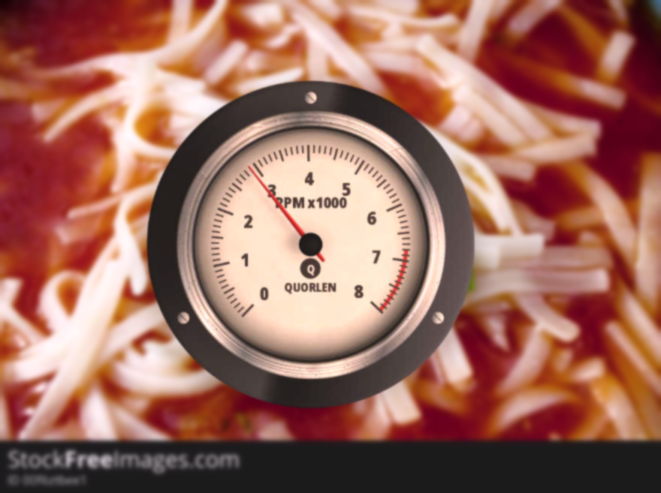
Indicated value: 2900 rpm
